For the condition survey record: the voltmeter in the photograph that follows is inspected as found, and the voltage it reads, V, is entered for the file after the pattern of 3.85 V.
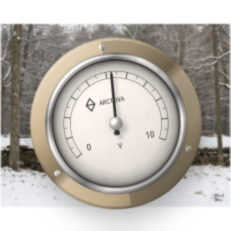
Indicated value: 5.25 V
